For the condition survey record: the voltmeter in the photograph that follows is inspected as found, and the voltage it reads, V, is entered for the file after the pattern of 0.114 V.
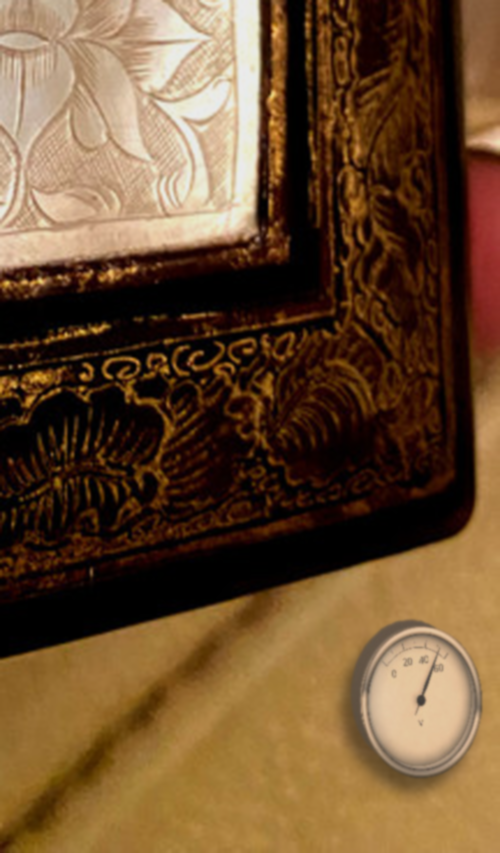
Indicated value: 50 V
